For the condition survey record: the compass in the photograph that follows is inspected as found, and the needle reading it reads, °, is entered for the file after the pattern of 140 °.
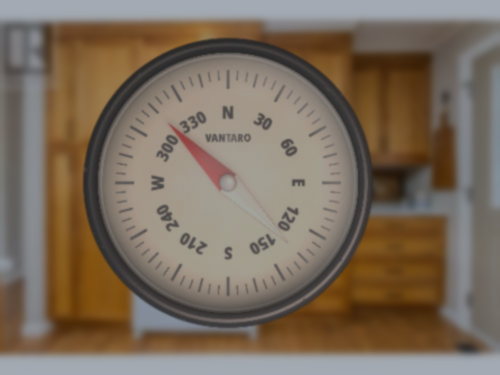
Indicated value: 315 °
